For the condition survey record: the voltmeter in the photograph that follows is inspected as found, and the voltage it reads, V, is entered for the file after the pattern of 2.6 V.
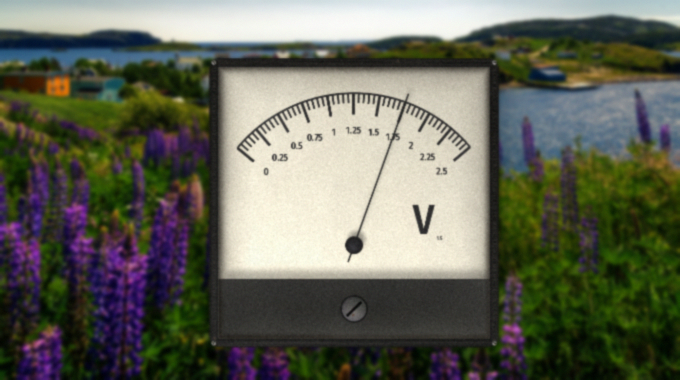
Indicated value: 1.75 V
